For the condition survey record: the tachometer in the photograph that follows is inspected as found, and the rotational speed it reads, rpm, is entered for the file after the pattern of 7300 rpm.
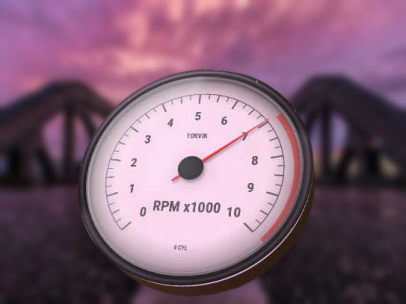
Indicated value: 7000 rpm
